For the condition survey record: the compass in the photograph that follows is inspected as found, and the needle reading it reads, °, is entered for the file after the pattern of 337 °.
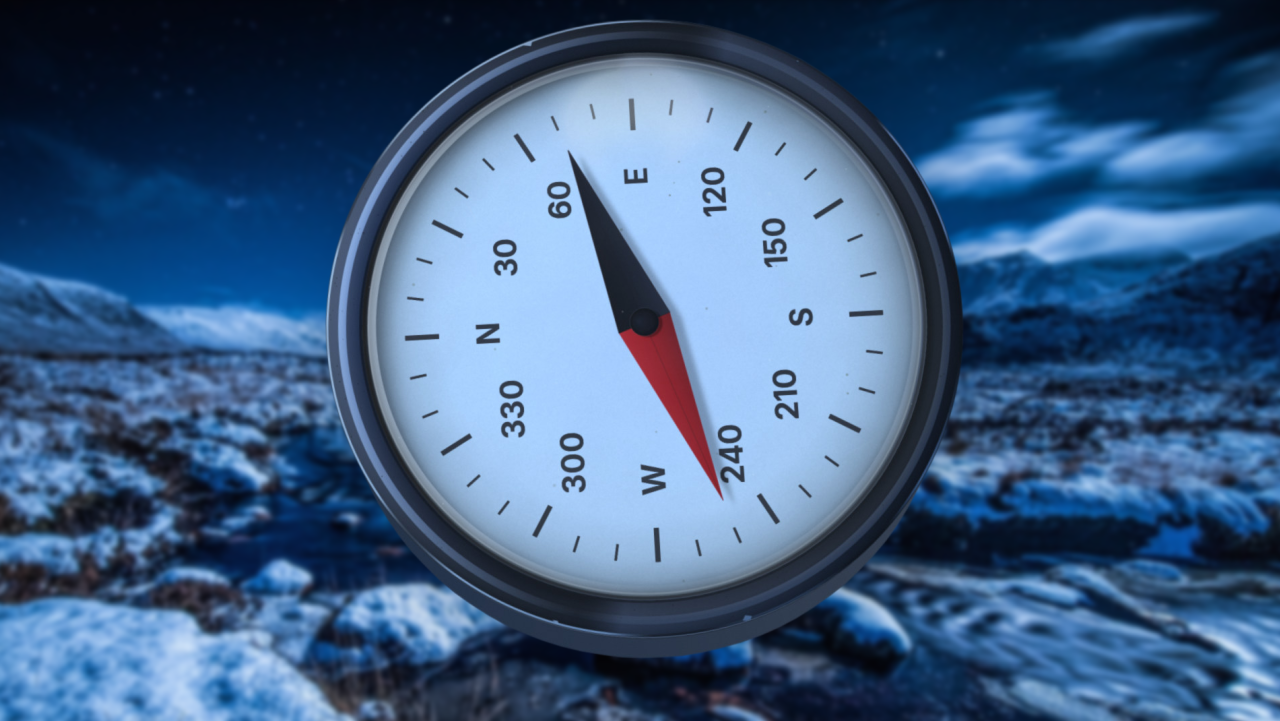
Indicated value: 250 °
